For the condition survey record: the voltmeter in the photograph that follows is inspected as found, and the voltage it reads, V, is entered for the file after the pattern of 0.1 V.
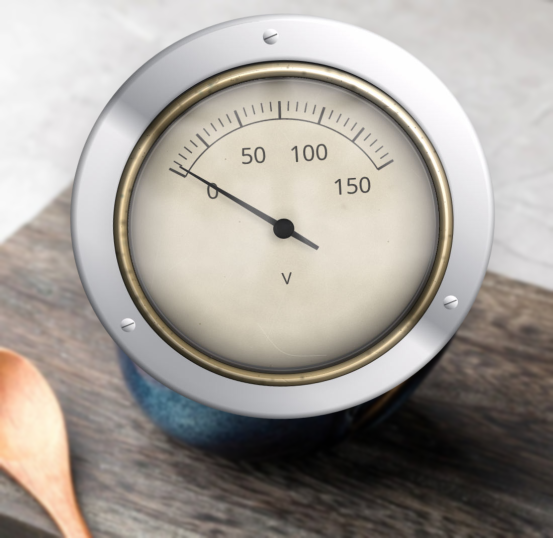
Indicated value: 5 V
